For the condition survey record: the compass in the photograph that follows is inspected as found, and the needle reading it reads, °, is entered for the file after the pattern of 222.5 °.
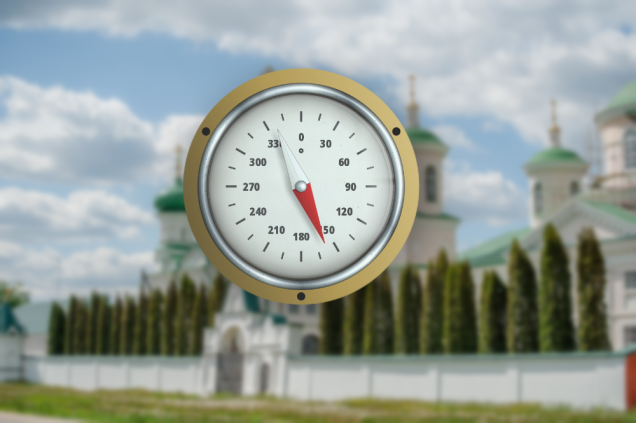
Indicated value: 157.5 °
